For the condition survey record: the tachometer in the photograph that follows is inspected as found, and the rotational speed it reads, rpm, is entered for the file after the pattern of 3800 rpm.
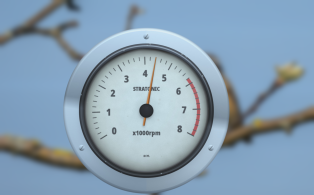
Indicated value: 4400 rpm
